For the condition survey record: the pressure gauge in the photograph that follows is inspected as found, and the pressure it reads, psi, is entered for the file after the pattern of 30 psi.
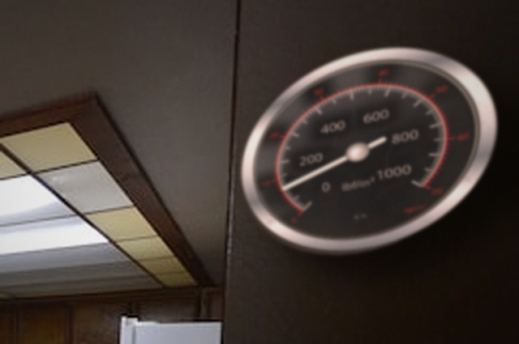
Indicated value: 100 psi
